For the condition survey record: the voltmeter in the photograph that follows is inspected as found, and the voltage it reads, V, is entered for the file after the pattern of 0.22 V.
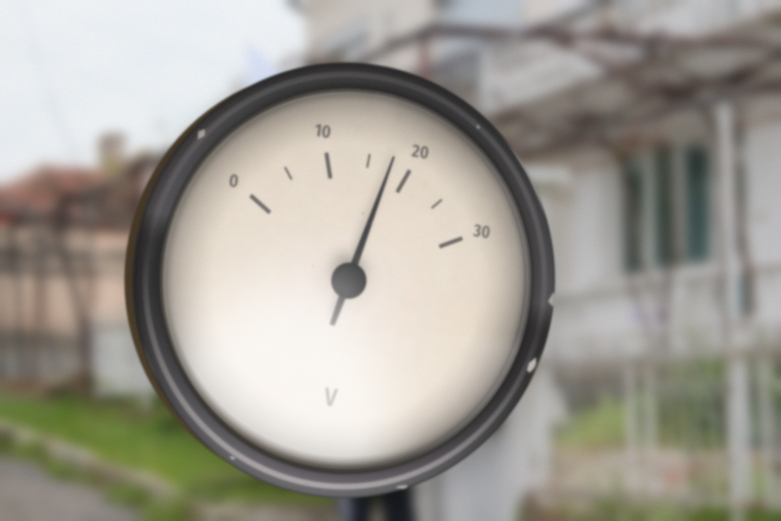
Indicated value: 17.5 V
